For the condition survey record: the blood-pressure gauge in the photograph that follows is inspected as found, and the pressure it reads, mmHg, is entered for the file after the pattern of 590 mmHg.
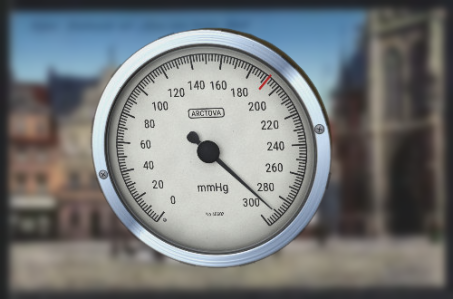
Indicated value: 290 mmHg
